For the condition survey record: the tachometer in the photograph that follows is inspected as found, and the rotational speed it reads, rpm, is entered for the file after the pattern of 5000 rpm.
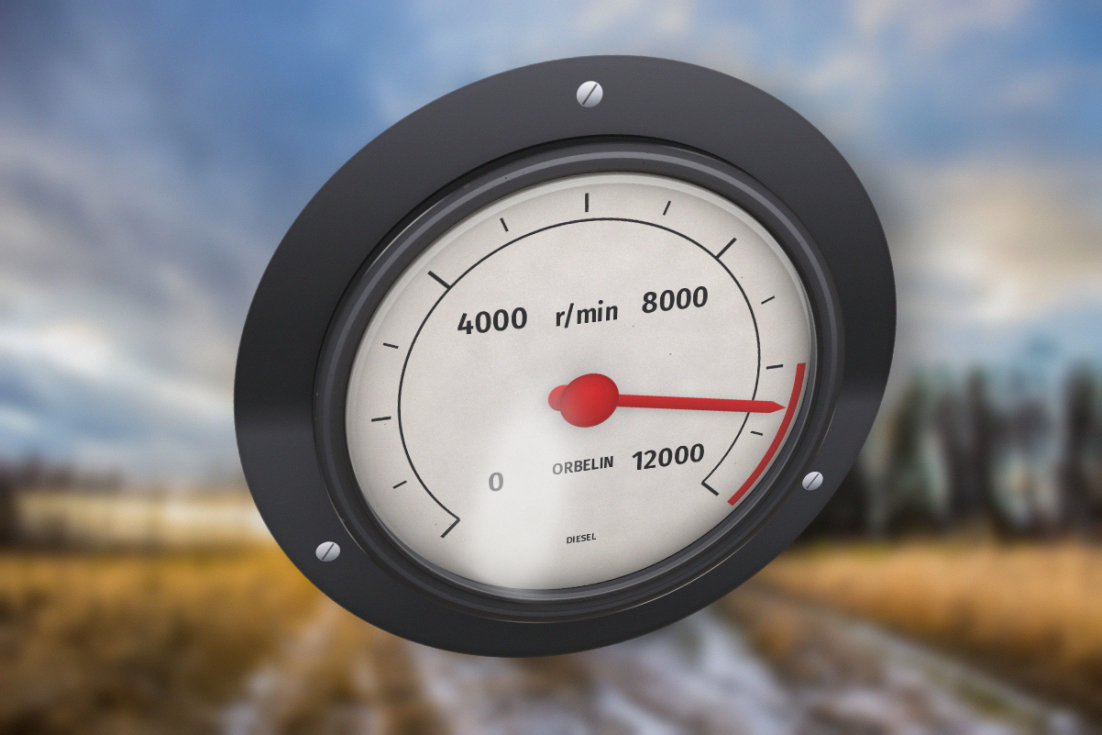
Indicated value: 10500 rpm
